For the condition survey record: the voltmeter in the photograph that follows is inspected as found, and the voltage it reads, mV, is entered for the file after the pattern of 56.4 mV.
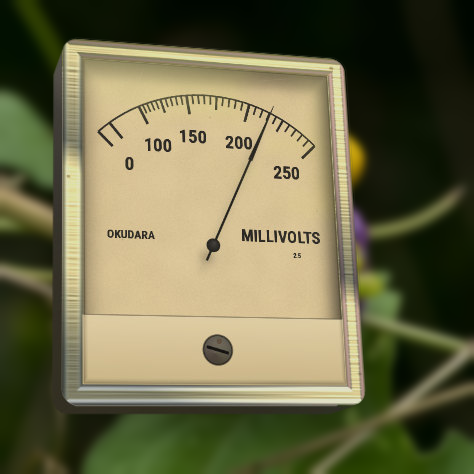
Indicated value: 215 mV
